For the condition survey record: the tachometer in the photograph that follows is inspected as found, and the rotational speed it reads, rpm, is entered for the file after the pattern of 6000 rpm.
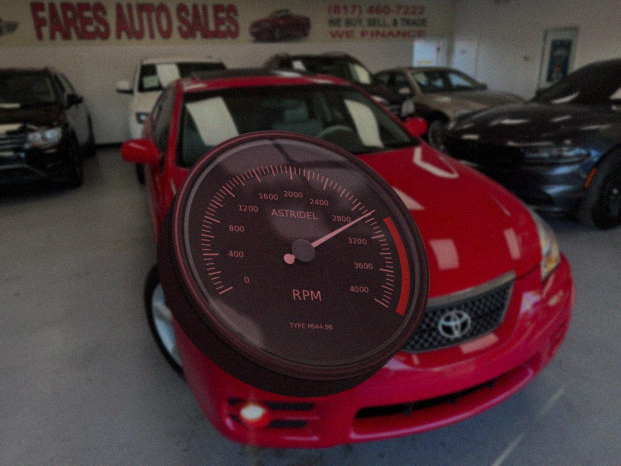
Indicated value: 2950 rpm
